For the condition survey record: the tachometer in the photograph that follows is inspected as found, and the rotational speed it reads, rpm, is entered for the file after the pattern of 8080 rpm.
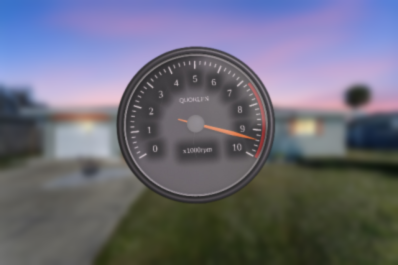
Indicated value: 9400 rpm
